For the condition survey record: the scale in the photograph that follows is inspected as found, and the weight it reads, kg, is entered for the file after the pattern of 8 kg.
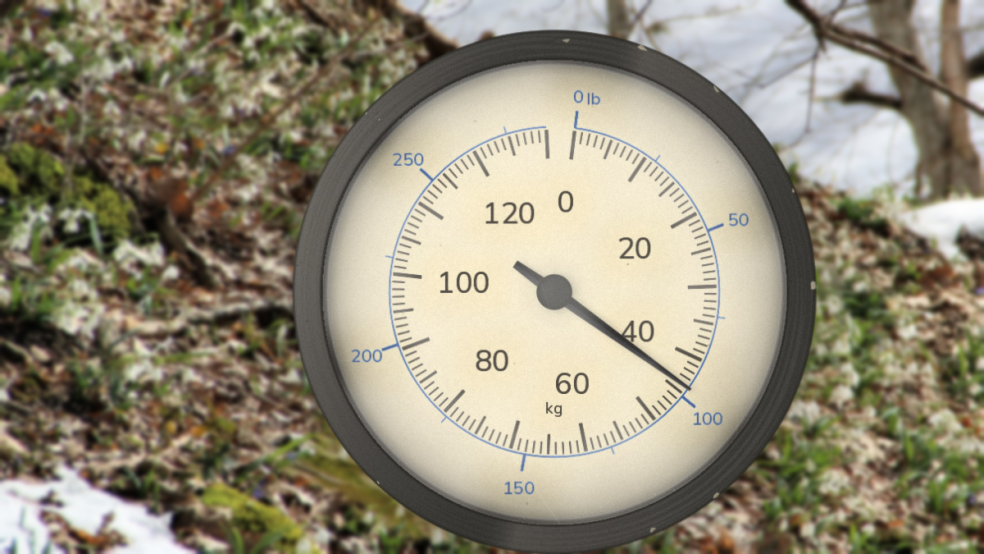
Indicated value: 44 kg
